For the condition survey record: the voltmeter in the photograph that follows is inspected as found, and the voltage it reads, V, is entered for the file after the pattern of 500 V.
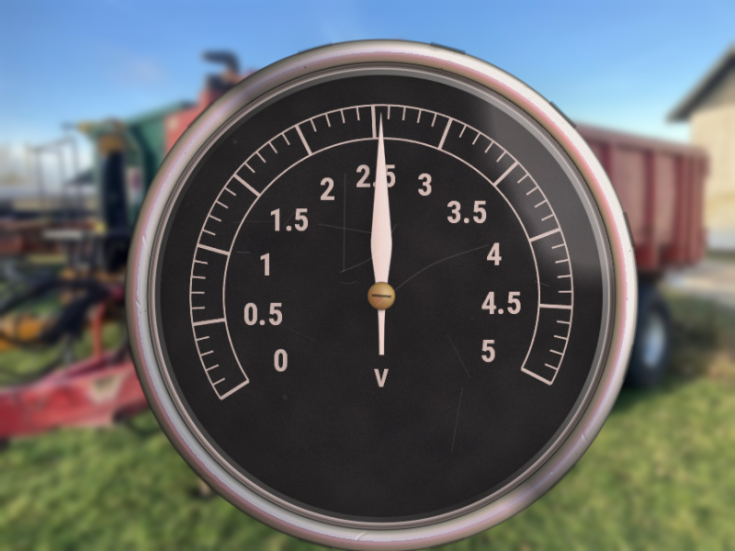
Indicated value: 2.55 V
